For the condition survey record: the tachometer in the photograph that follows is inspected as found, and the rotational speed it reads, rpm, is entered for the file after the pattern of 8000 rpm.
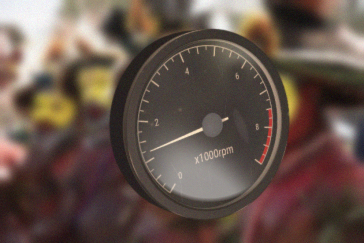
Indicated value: 1250 rpm
